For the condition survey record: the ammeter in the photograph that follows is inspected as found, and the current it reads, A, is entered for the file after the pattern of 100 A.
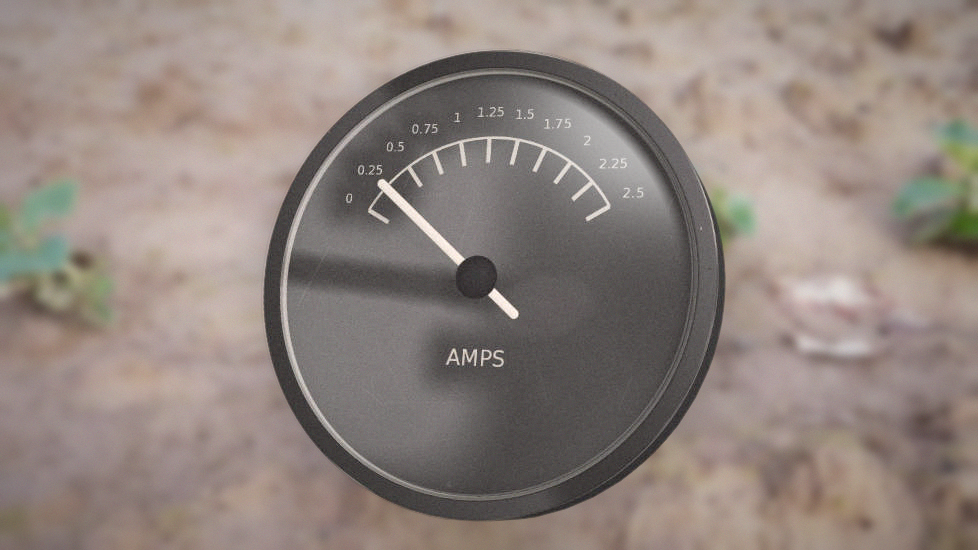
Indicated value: 0.25 A
